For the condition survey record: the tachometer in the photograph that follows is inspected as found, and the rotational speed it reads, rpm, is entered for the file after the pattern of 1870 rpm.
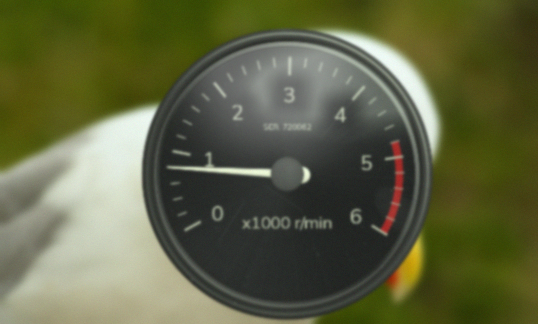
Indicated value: 800 rpm
